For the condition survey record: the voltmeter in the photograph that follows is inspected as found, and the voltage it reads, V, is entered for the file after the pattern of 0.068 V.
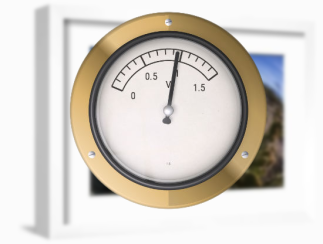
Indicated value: 0.95 V
